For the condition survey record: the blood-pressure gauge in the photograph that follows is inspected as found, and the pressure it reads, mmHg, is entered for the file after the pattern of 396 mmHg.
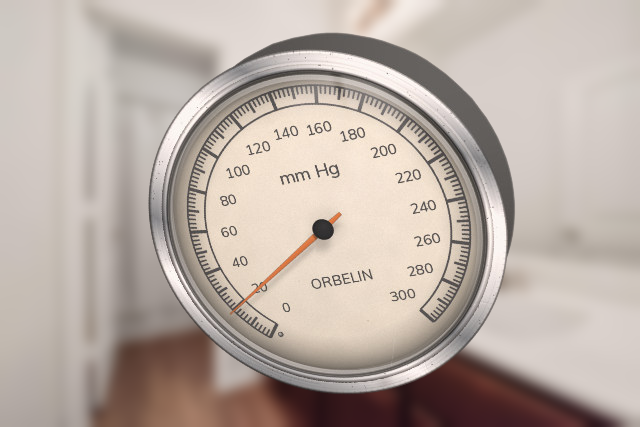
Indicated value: 20 mmHg
